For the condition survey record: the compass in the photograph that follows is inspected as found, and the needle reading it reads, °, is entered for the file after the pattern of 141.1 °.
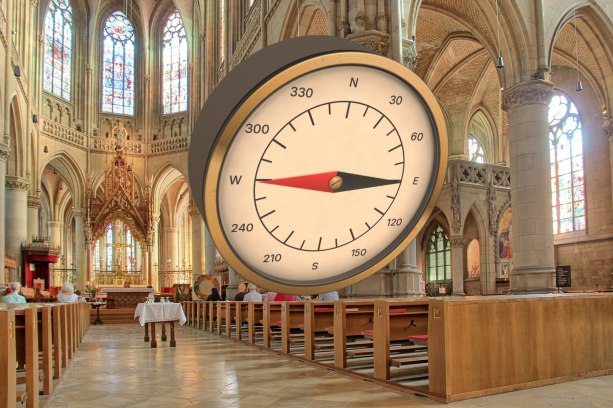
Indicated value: 270 °
